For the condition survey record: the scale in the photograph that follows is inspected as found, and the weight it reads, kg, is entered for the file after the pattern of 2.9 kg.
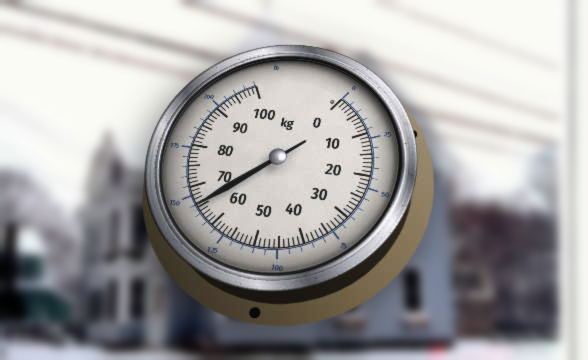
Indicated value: 65 kg
